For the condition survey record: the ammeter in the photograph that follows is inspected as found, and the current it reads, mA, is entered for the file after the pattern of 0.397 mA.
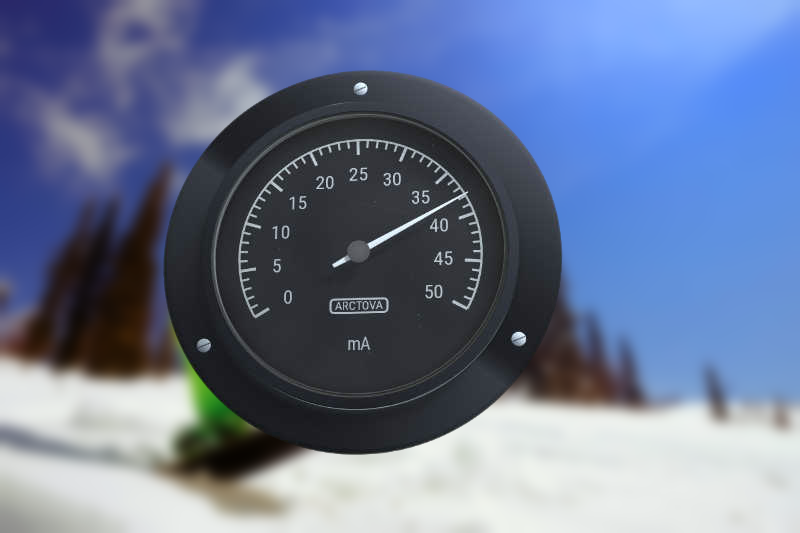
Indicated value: 38 mA
